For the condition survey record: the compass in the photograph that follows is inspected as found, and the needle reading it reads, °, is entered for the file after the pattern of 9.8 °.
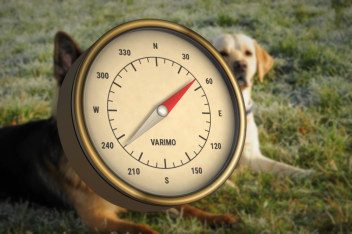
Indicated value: 50 °
